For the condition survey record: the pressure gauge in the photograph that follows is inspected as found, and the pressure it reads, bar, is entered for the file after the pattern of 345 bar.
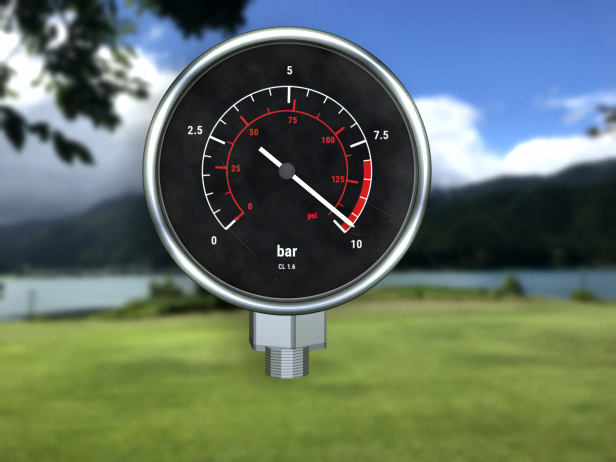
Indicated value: 9.75 bar
